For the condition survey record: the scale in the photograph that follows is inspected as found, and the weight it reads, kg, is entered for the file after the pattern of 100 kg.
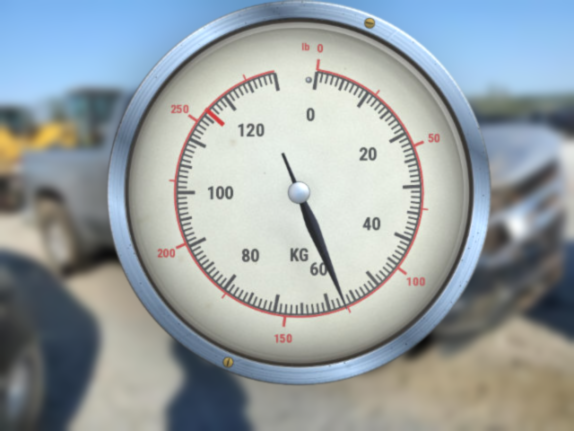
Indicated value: 57 kg
